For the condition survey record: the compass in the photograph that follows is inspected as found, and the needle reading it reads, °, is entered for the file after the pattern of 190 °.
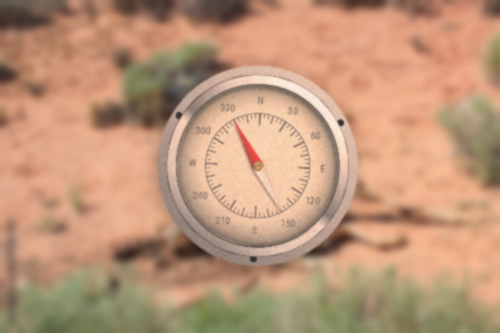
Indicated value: 330 °
